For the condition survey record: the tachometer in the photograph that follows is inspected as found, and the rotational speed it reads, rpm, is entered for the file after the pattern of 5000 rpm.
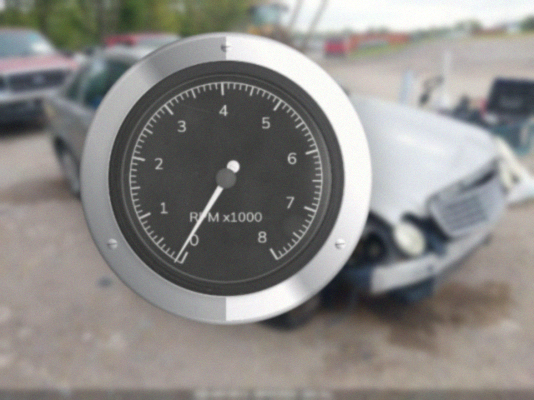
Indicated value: 100 rpm
